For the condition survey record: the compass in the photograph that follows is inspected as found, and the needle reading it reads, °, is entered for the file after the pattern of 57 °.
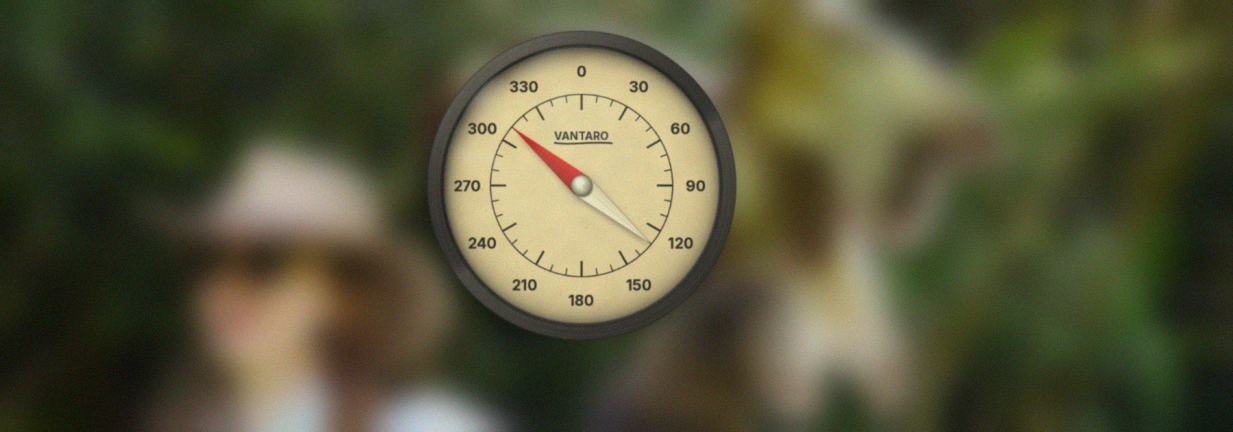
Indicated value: 310 °
